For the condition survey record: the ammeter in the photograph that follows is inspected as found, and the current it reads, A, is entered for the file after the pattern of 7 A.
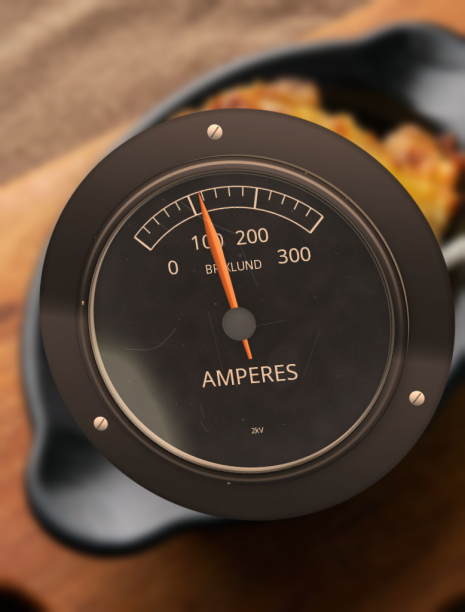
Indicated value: 120 A
